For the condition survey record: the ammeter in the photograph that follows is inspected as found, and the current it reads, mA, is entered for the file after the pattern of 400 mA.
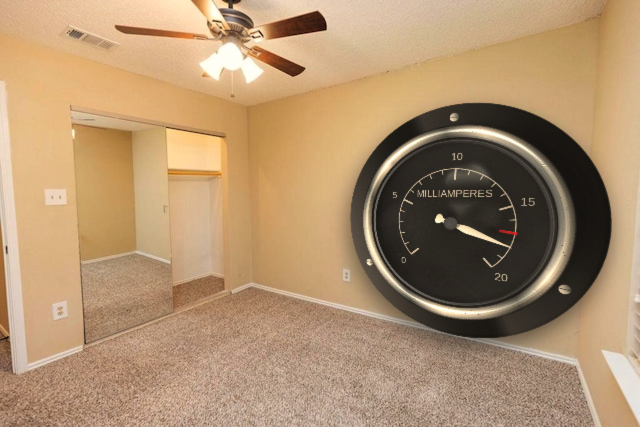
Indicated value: 18 mA
